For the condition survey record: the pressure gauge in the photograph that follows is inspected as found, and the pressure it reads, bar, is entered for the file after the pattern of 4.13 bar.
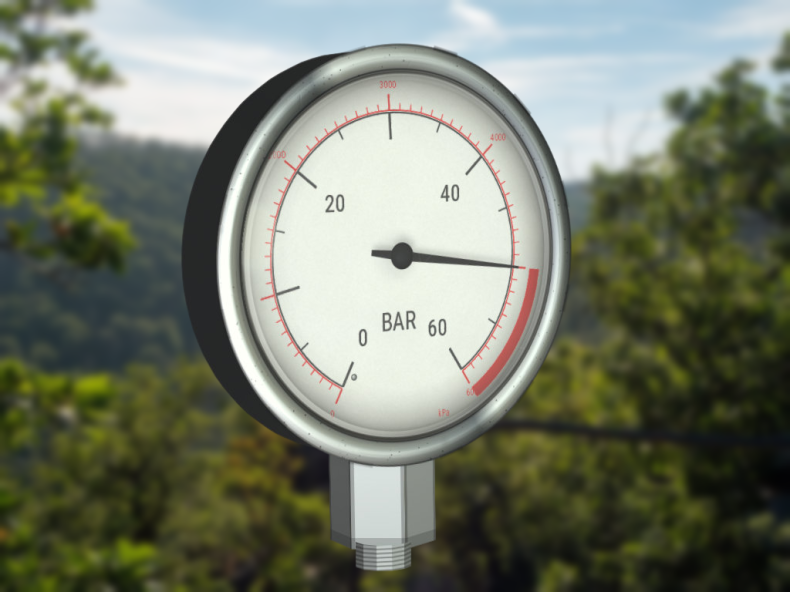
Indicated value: 50 bar
